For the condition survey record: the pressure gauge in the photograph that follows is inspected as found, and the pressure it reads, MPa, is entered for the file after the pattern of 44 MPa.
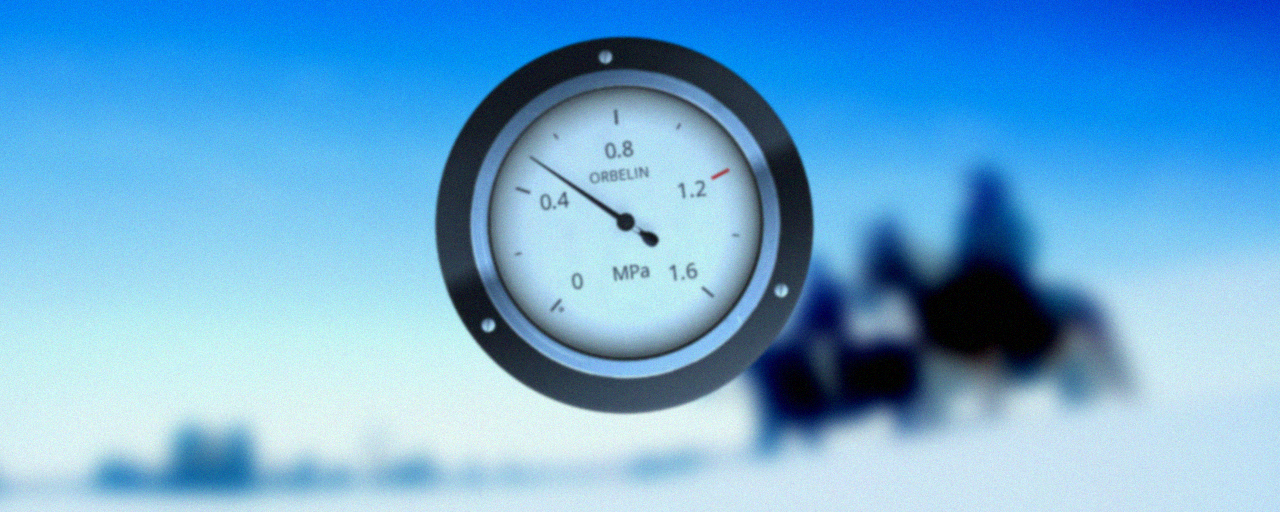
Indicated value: 0.5 MPa
